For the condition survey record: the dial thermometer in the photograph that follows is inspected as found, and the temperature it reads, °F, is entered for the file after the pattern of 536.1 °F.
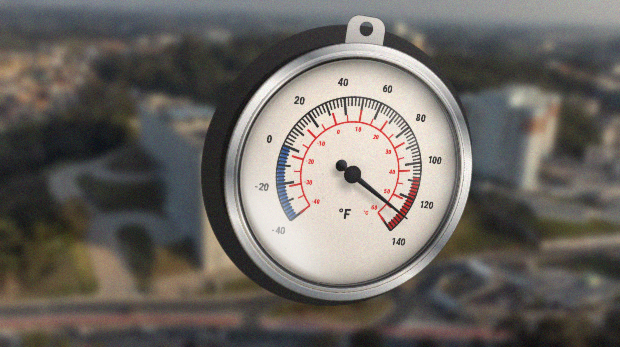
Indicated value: 130 °F
